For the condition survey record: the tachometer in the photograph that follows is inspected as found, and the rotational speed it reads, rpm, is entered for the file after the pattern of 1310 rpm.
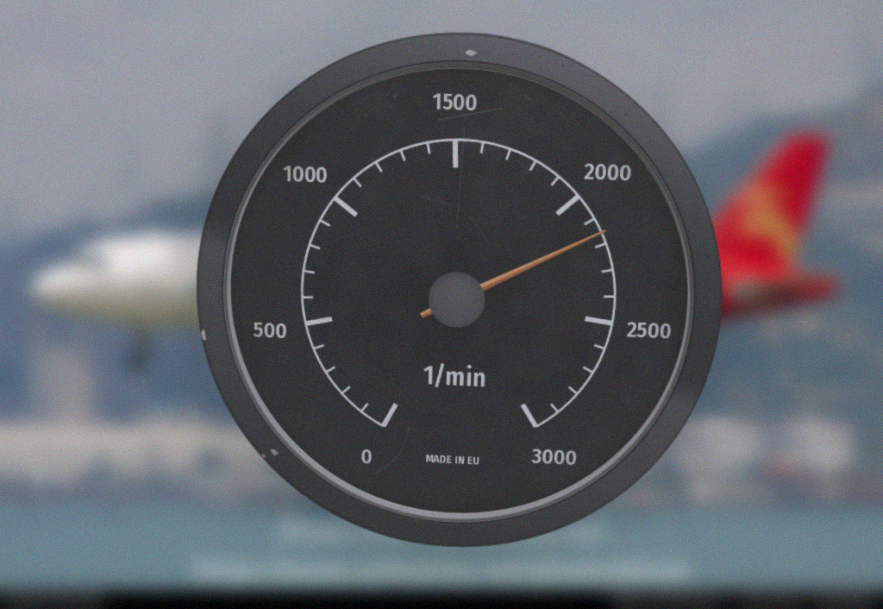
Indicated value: 2150 rpm
